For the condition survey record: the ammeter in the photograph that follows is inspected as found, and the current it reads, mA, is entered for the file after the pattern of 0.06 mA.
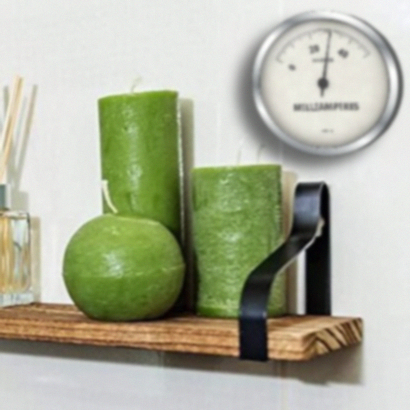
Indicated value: 30 mA
